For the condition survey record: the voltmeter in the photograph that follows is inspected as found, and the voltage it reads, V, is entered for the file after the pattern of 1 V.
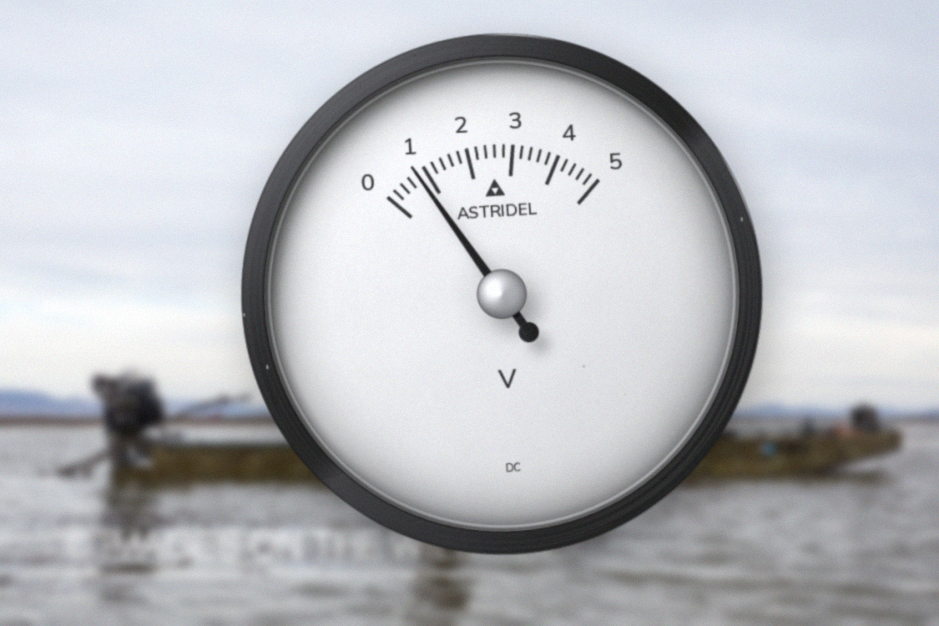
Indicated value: 0.8 V
